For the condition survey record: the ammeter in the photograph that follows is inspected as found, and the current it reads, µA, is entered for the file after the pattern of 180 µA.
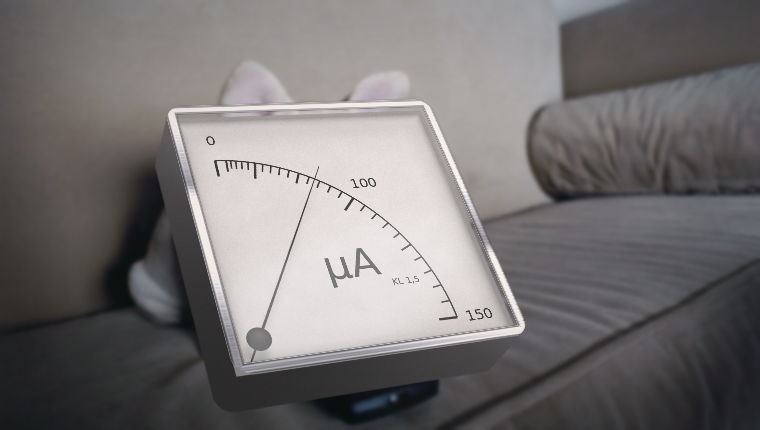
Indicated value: 82.5 µA
